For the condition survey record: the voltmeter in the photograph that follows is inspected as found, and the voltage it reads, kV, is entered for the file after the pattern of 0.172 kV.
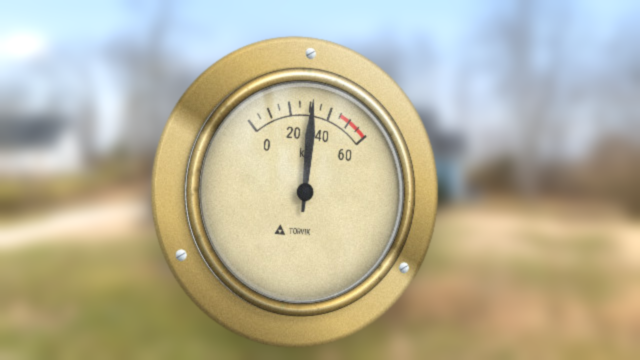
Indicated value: 30 kV
